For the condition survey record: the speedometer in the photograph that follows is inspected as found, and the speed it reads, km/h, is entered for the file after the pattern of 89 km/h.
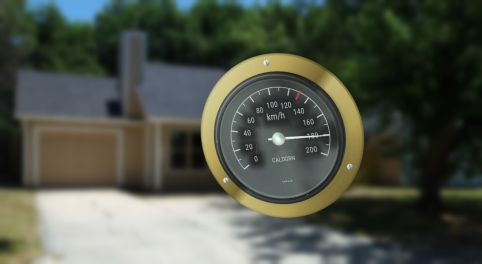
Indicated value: 180 km/h
